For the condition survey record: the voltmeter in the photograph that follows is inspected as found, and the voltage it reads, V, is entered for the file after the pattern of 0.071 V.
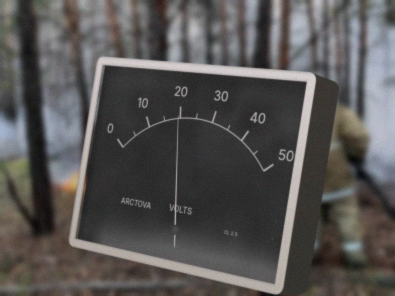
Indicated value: 20 V
